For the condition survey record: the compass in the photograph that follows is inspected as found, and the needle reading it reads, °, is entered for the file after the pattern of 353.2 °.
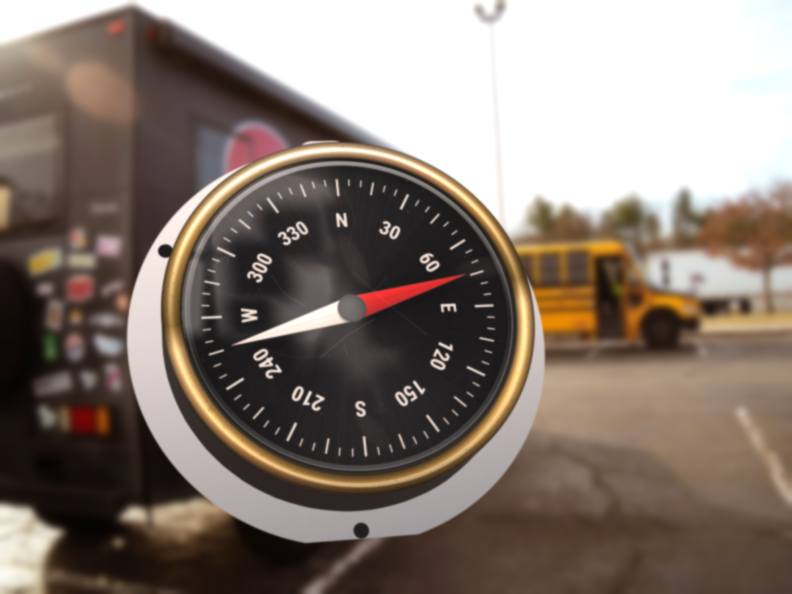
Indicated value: 75 °
